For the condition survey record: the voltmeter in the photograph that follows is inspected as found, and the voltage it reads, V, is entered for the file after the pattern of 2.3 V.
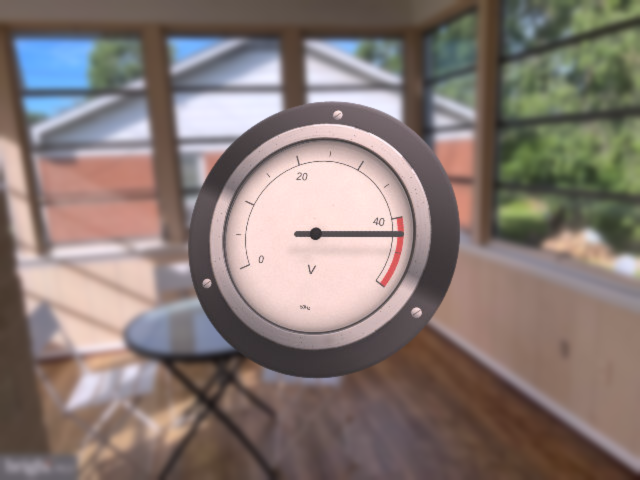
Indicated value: 42.5 V
